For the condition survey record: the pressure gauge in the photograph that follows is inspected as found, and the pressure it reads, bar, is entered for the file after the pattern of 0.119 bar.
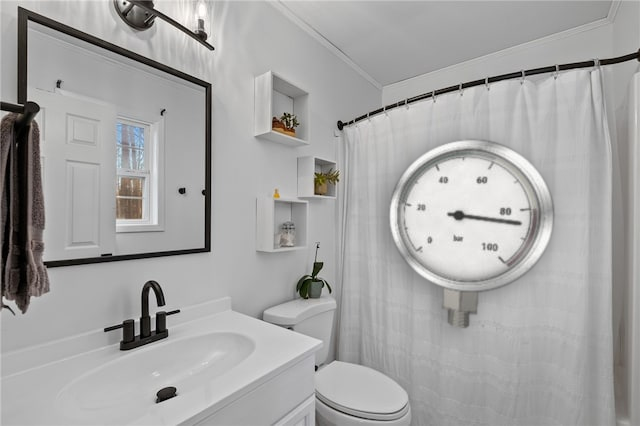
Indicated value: 85 bar
